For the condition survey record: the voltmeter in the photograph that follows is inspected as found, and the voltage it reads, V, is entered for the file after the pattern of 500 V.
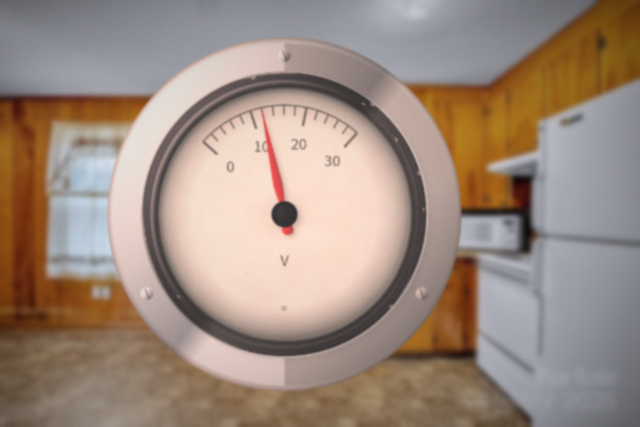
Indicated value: 12 V
